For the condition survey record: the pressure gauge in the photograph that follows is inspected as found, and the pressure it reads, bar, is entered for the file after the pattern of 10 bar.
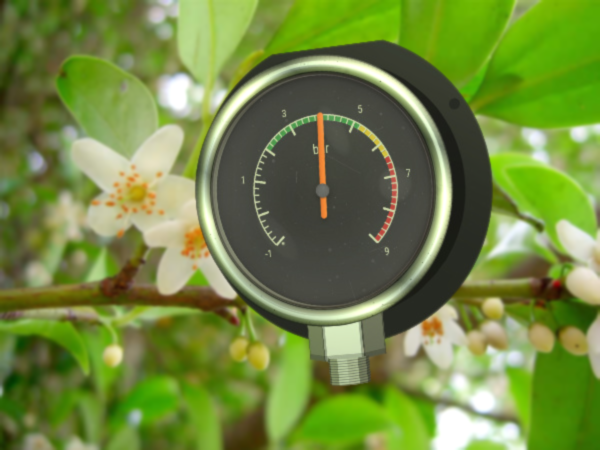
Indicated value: 4 bar
